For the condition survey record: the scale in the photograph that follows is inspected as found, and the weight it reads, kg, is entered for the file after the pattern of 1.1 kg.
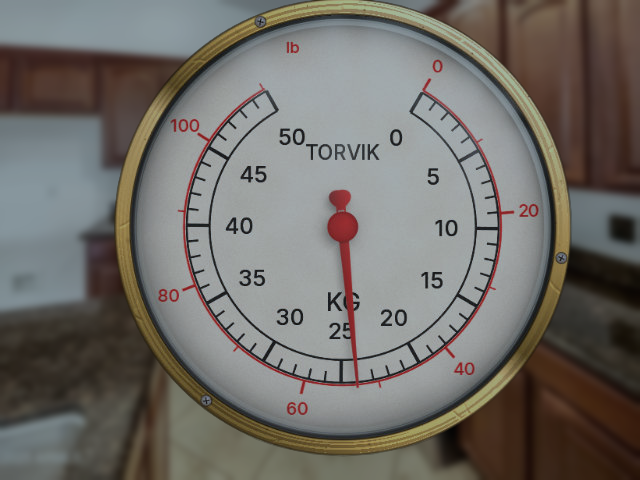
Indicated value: 24 kg
